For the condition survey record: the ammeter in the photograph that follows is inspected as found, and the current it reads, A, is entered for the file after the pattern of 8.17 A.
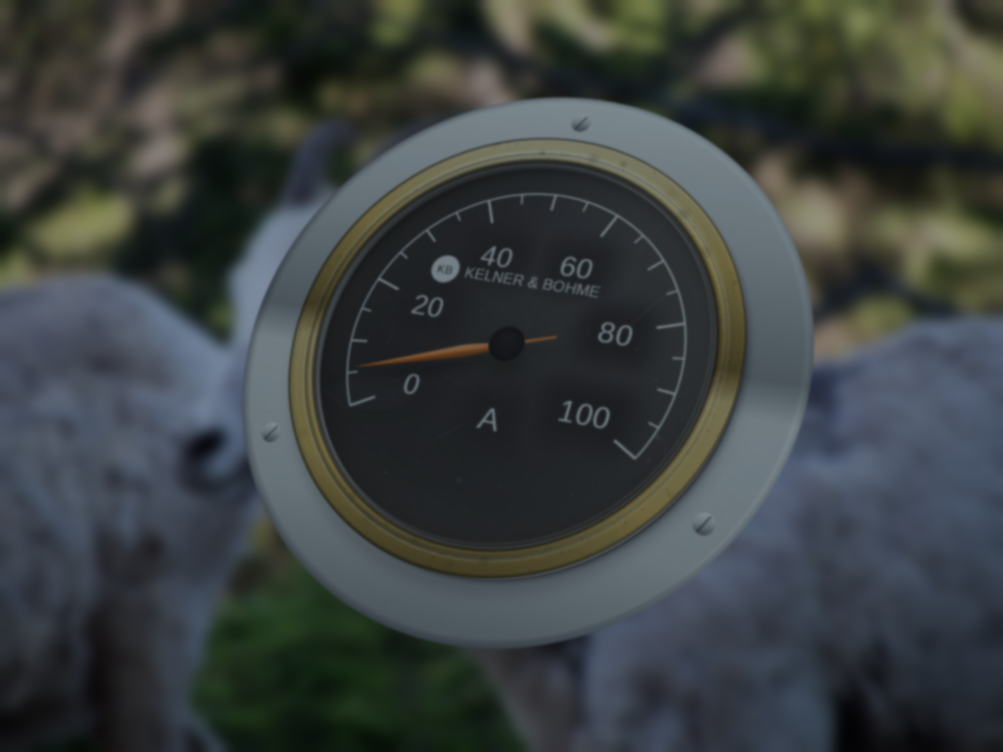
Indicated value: 5 A
